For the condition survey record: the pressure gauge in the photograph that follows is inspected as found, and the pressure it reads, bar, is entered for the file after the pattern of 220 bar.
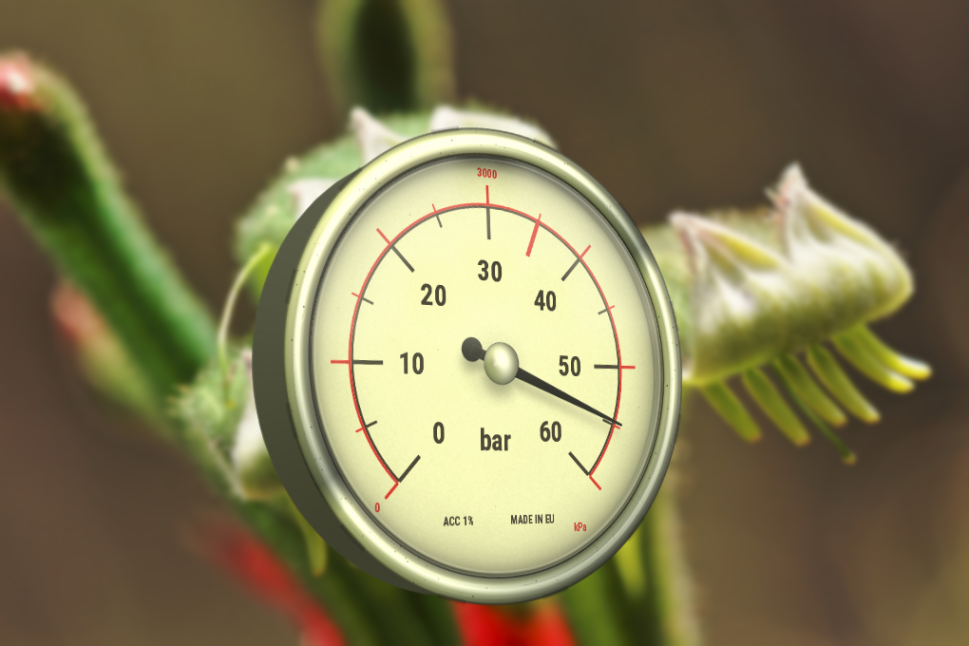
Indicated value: 55 bar
